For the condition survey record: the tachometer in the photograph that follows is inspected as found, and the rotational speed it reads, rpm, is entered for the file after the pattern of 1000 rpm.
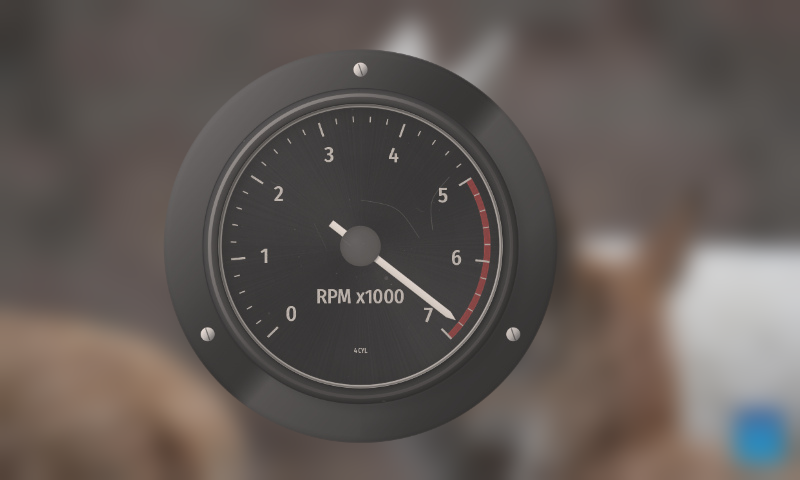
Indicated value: 6800 rpm
